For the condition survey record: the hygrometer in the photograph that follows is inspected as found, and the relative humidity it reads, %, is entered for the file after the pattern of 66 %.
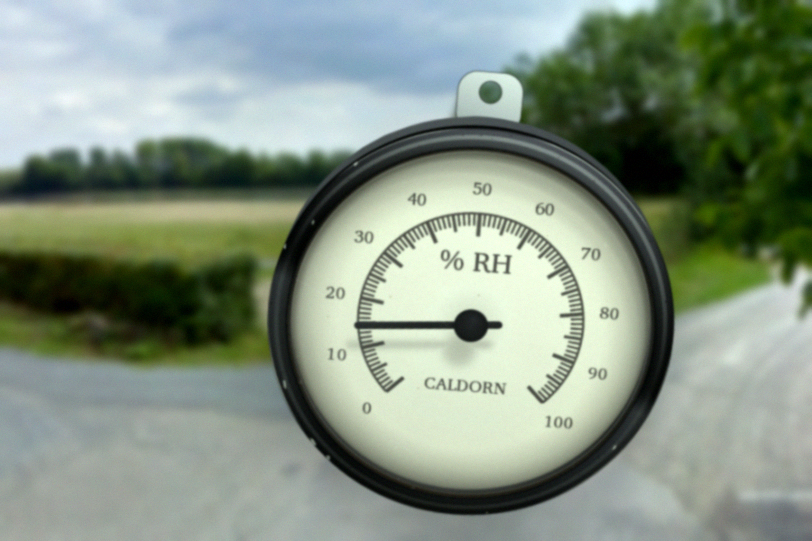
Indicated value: 15 %
